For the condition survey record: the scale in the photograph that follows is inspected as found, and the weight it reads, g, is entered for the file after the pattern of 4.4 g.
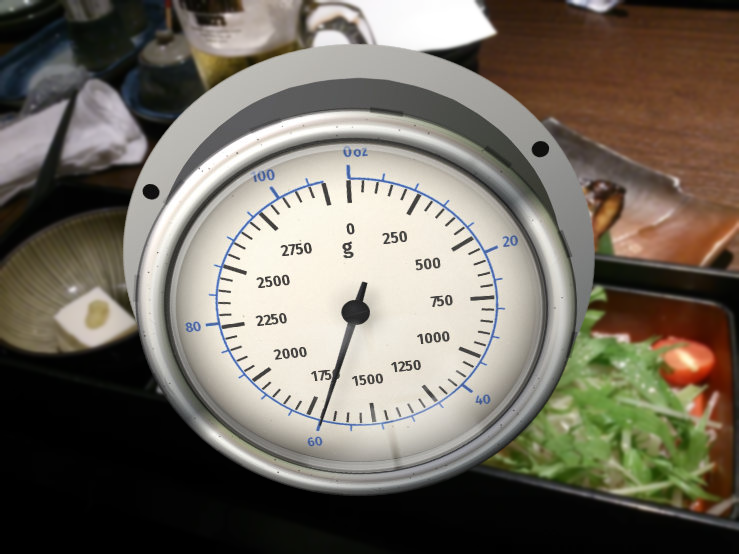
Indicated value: 1700 g
